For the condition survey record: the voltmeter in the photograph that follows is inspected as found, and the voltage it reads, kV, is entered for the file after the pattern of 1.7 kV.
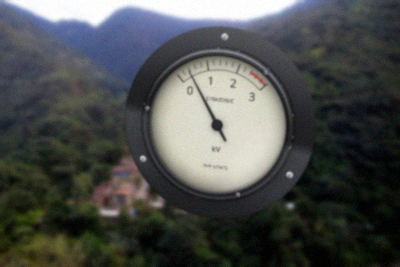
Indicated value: 0.4 kV
